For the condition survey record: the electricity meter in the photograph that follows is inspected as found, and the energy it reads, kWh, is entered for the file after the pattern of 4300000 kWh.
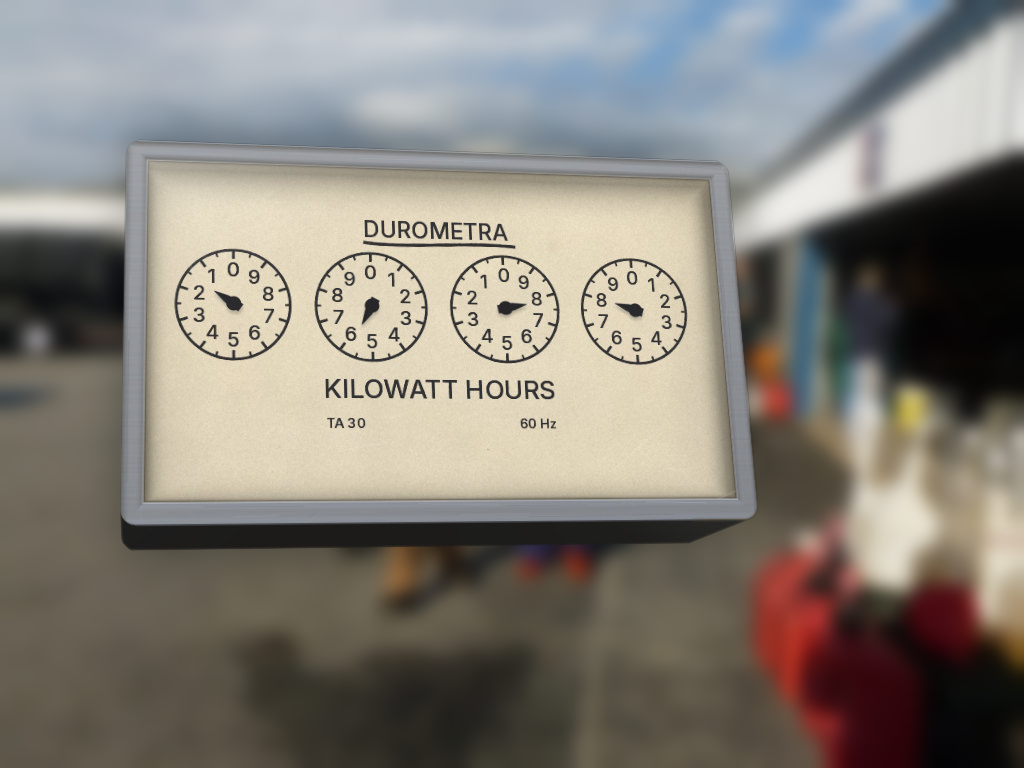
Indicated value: 1578 kWh
